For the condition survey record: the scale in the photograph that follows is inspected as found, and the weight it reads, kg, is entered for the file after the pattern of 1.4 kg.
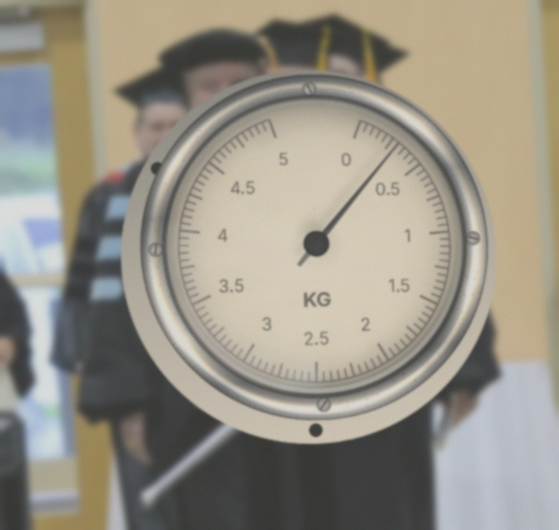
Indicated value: 0.3 kg
